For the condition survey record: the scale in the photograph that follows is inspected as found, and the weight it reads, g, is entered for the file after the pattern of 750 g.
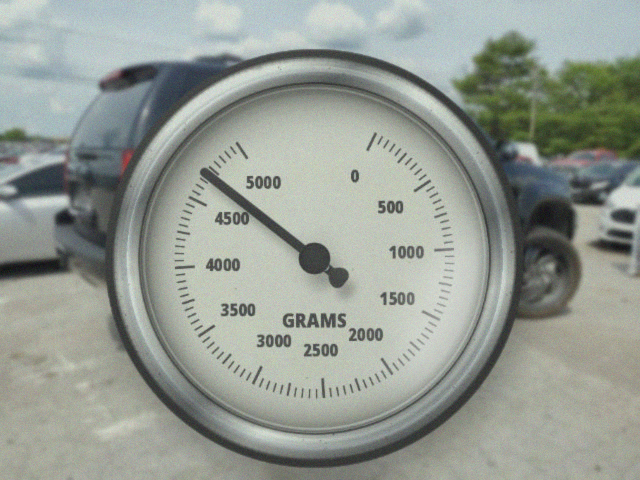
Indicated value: 4700 g
